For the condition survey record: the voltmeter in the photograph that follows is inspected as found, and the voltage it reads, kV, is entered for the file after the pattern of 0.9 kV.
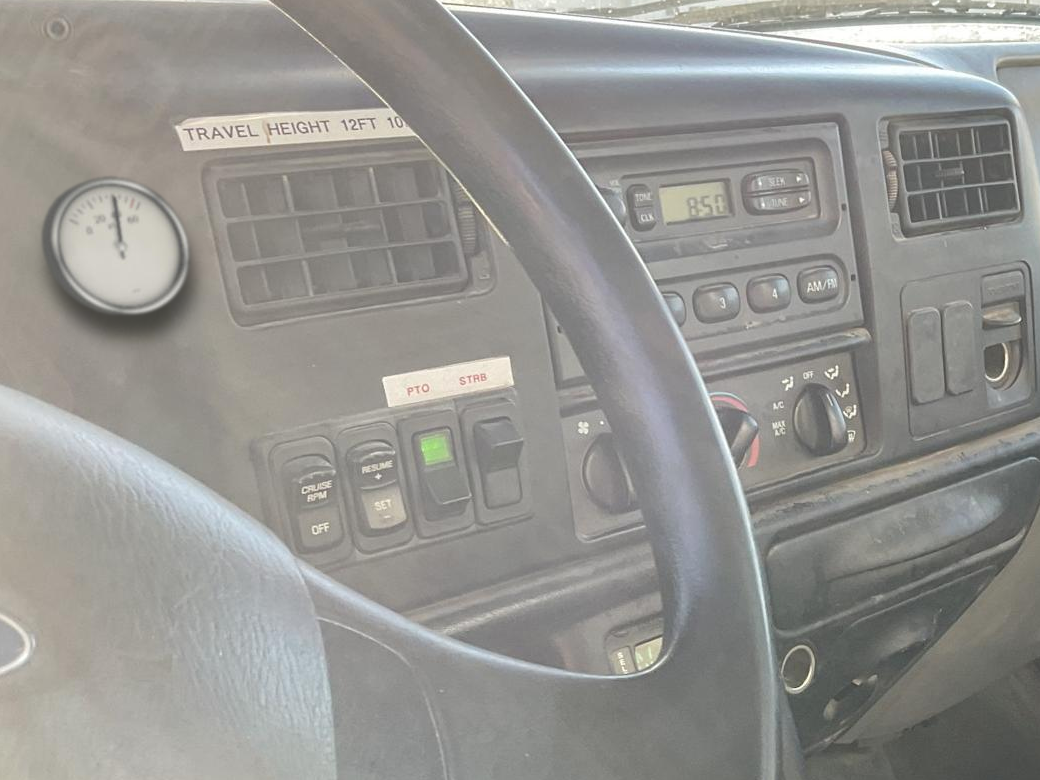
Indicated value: 40 kV
